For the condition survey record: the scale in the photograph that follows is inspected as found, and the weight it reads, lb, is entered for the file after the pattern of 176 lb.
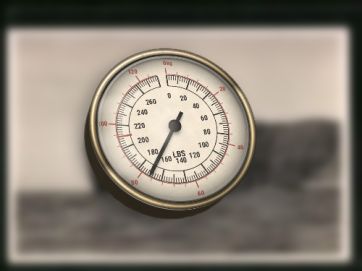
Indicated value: 170 lb
